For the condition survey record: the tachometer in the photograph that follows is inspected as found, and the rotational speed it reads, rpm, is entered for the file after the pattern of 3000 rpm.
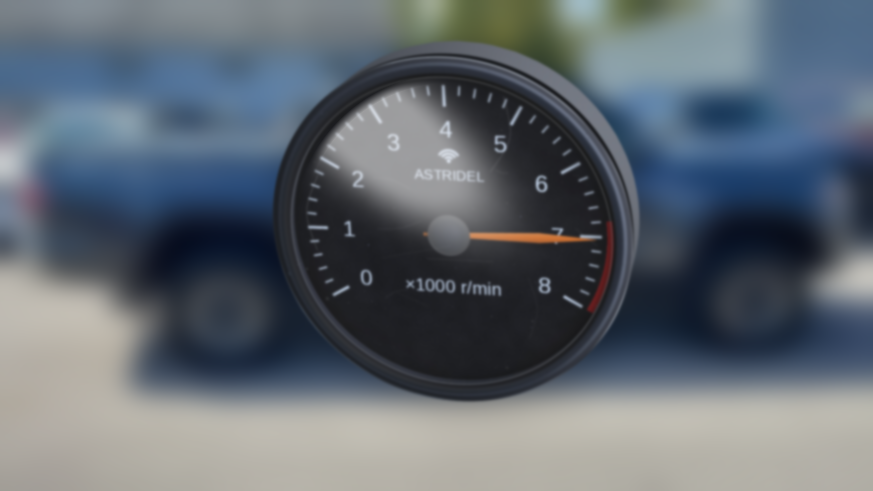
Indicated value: 7000 rpm
